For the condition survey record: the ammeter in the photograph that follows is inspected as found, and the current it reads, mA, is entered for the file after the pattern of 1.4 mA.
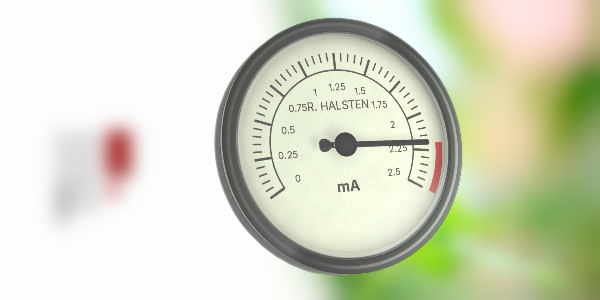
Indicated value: 2.2 mA
